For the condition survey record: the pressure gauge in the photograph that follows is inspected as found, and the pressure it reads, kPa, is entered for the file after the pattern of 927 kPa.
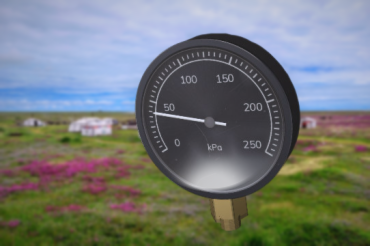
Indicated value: 40 kPa
